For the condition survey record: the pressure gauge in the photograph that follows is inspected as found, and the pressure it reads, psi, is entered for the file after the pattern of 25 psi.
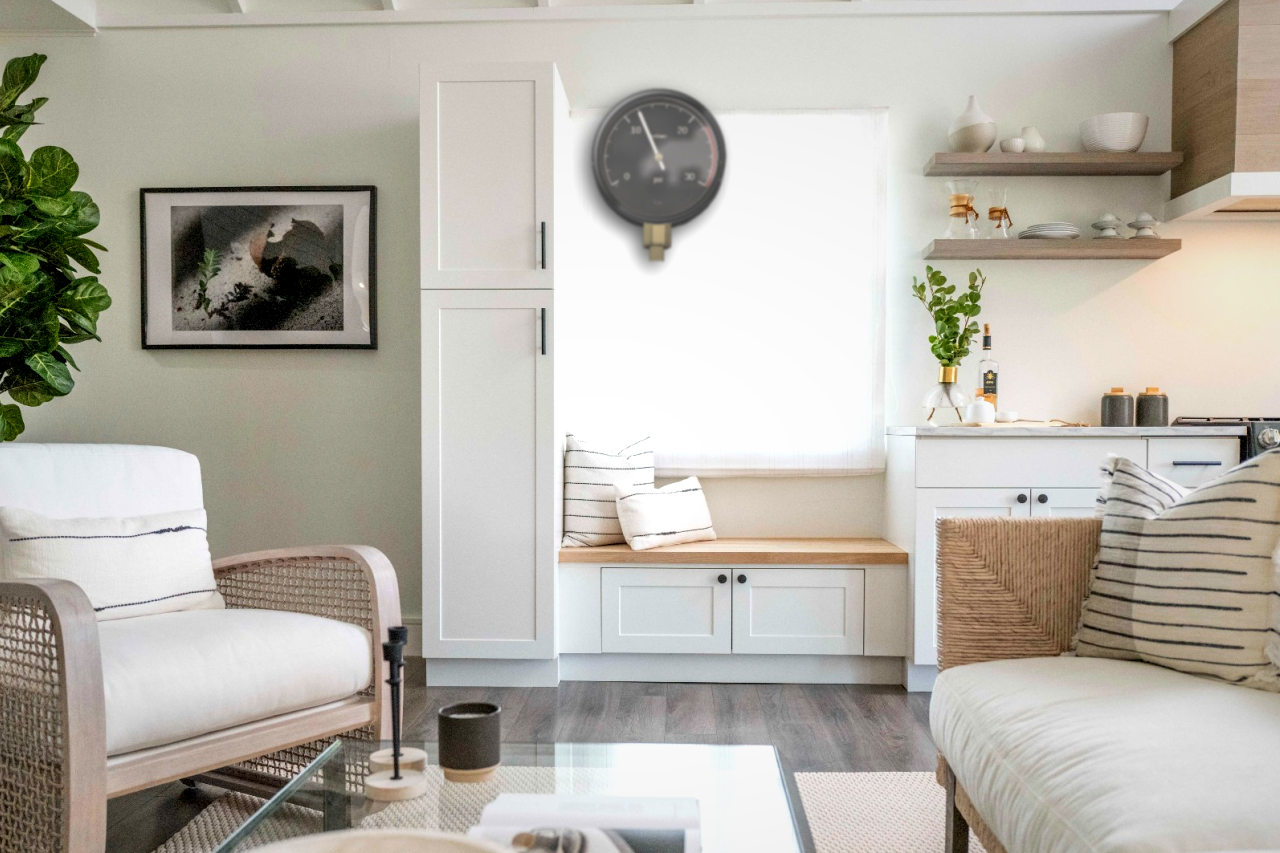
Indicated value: 12 psi
